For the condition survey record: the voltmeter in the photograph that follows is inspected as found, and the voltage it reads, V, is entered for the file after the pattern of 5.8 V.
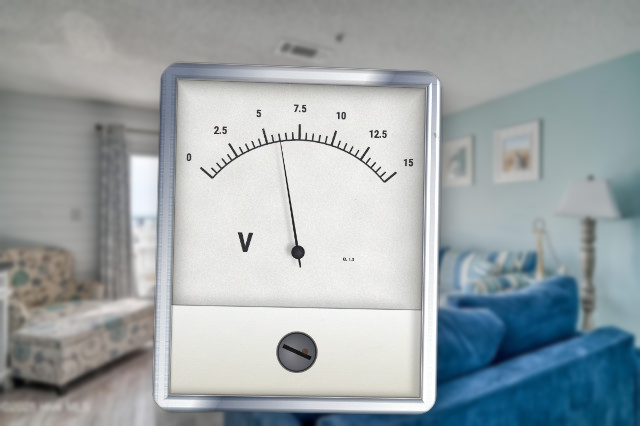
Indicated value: 6 V
